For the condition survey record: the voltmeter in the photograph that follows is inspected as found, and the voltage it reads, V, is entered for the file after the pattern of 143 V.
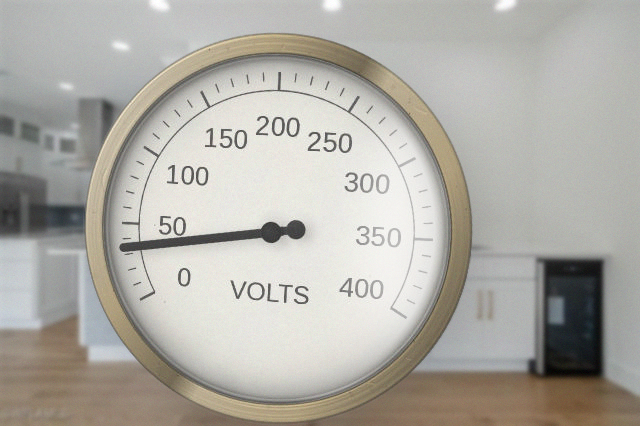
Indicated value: 35 V
